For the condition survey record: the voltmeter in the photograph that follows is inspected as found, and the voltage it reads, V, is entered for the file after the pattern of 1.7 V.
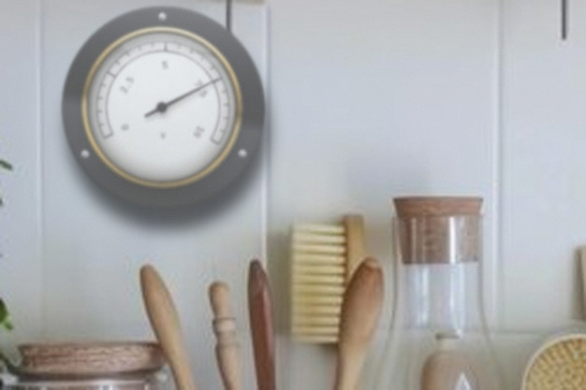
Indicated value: 7.5 V
